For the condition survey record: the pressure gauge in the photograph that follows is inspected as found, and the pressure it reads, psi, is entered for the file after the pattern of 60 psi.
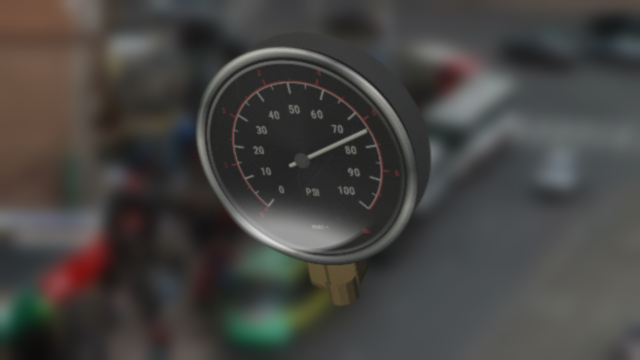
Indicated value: 75 psi
